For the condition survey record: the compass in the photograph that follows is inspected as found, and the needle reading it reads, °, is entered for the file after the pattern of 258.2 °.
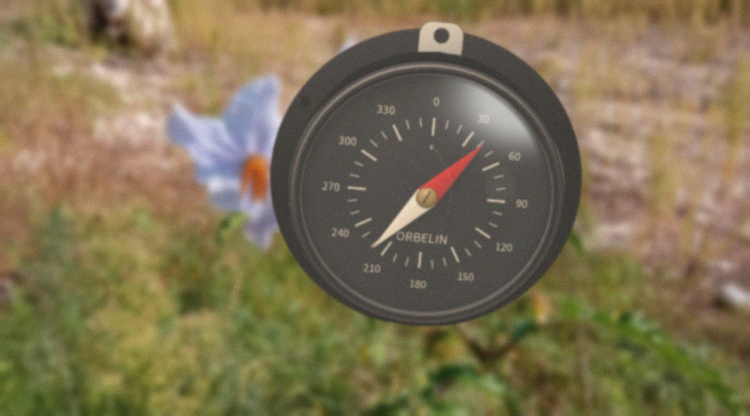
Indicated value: 40 °
